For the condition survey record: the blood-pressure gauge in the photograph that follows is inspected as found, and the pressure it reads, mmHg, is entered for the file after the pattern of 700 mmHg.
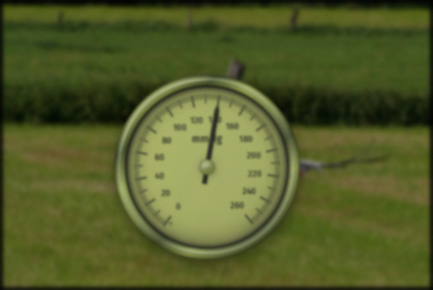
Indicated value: 140 mmHg
